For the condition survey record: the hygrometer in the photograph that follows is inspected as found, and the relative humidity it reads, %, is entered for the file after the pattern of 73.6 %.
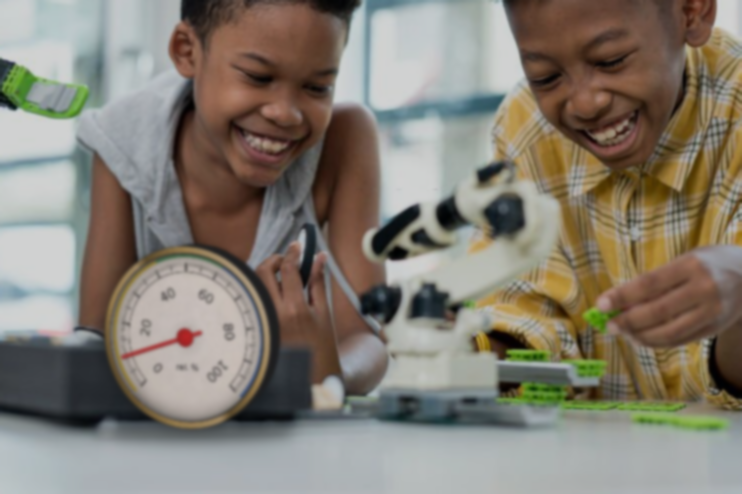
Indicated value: 10 %
